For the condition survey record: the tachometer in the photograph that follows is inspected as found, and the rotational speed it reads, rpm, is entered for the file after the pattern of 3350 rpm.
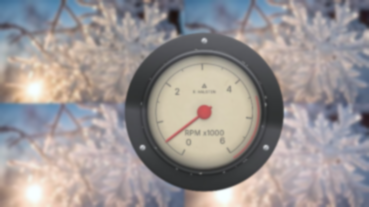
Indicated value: 500 rpm
